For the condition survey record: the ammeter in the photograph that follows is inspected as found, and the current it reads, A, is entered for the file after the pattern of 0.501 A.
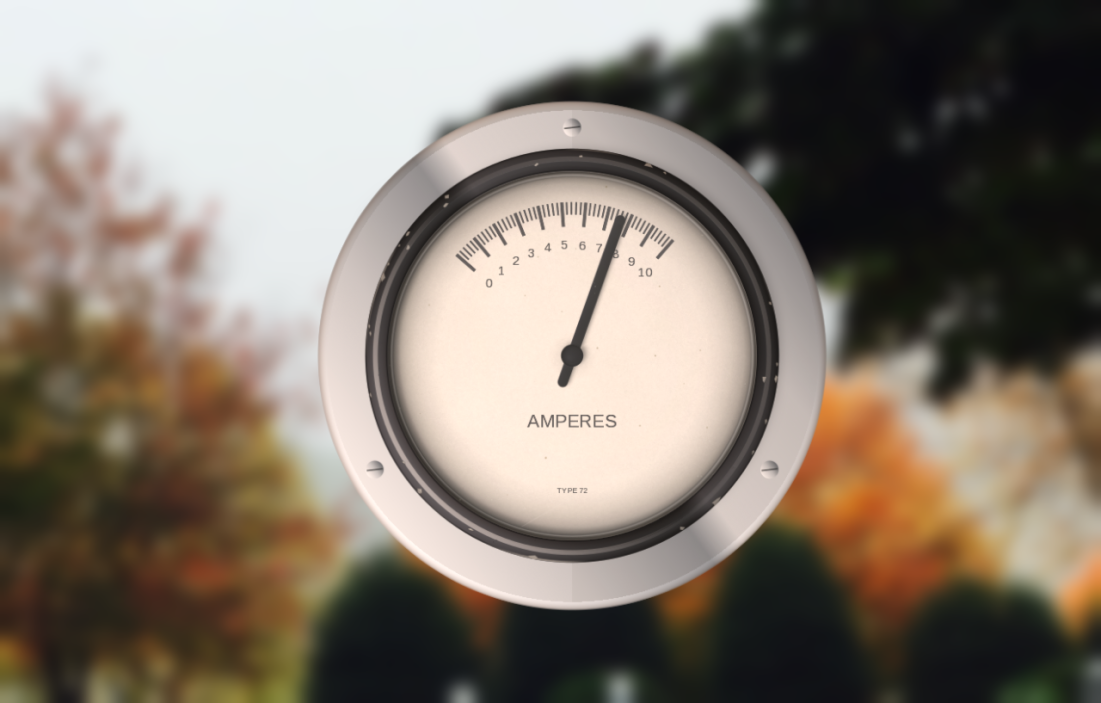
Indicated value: 7.6 A
